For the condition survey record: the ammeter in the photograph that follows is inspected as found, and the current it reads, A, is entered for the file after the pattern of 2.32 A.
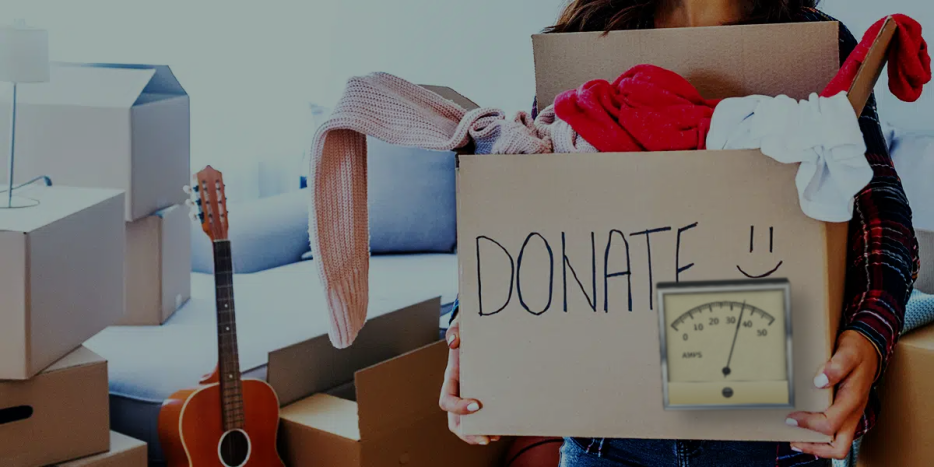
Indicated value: 35 A
